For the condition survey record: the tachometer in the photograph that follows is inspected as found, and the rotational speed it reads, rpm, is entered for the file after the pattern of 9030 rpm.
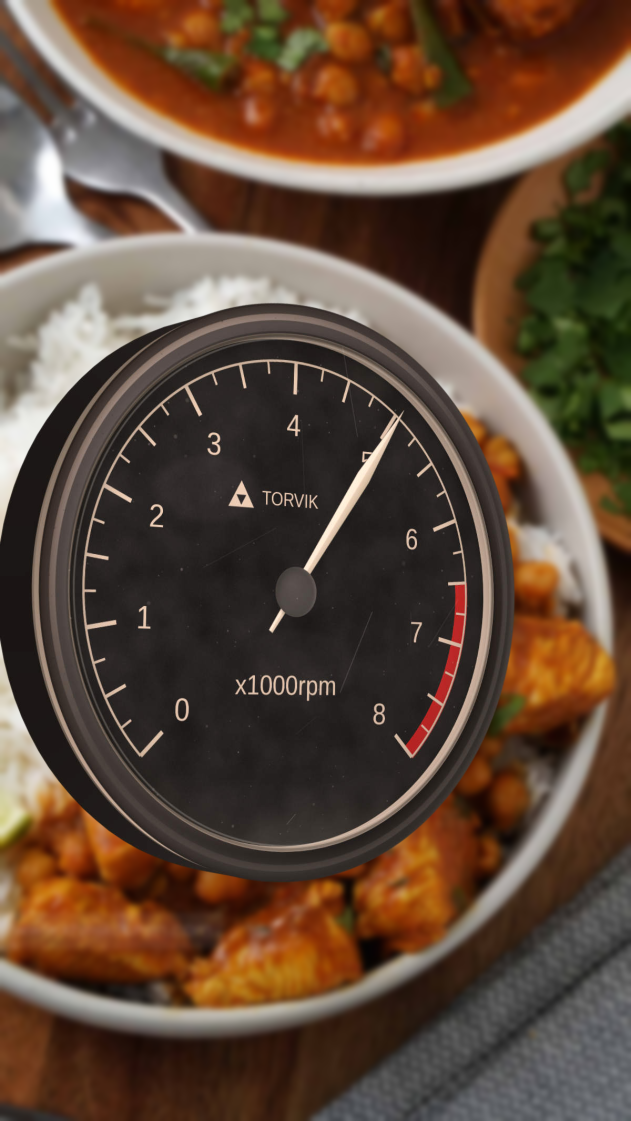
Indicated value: 5000 rpm
